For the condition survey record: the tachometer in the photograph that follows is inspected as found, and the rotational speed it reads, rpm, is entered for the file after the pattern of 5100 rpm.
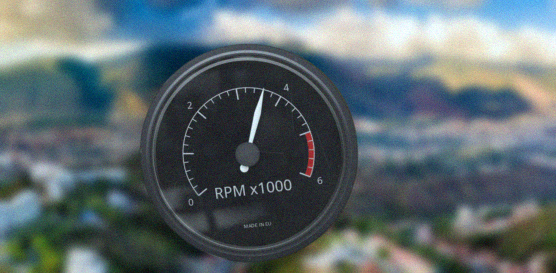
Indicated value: 3600 rpm
